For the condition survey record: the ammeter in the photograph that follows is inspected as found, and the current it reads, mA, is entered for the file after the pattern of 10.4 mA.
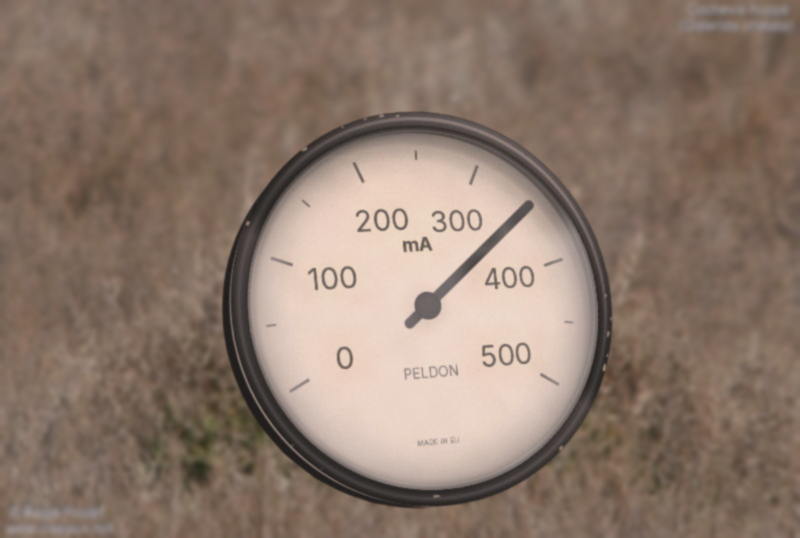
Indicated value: 350 mA
